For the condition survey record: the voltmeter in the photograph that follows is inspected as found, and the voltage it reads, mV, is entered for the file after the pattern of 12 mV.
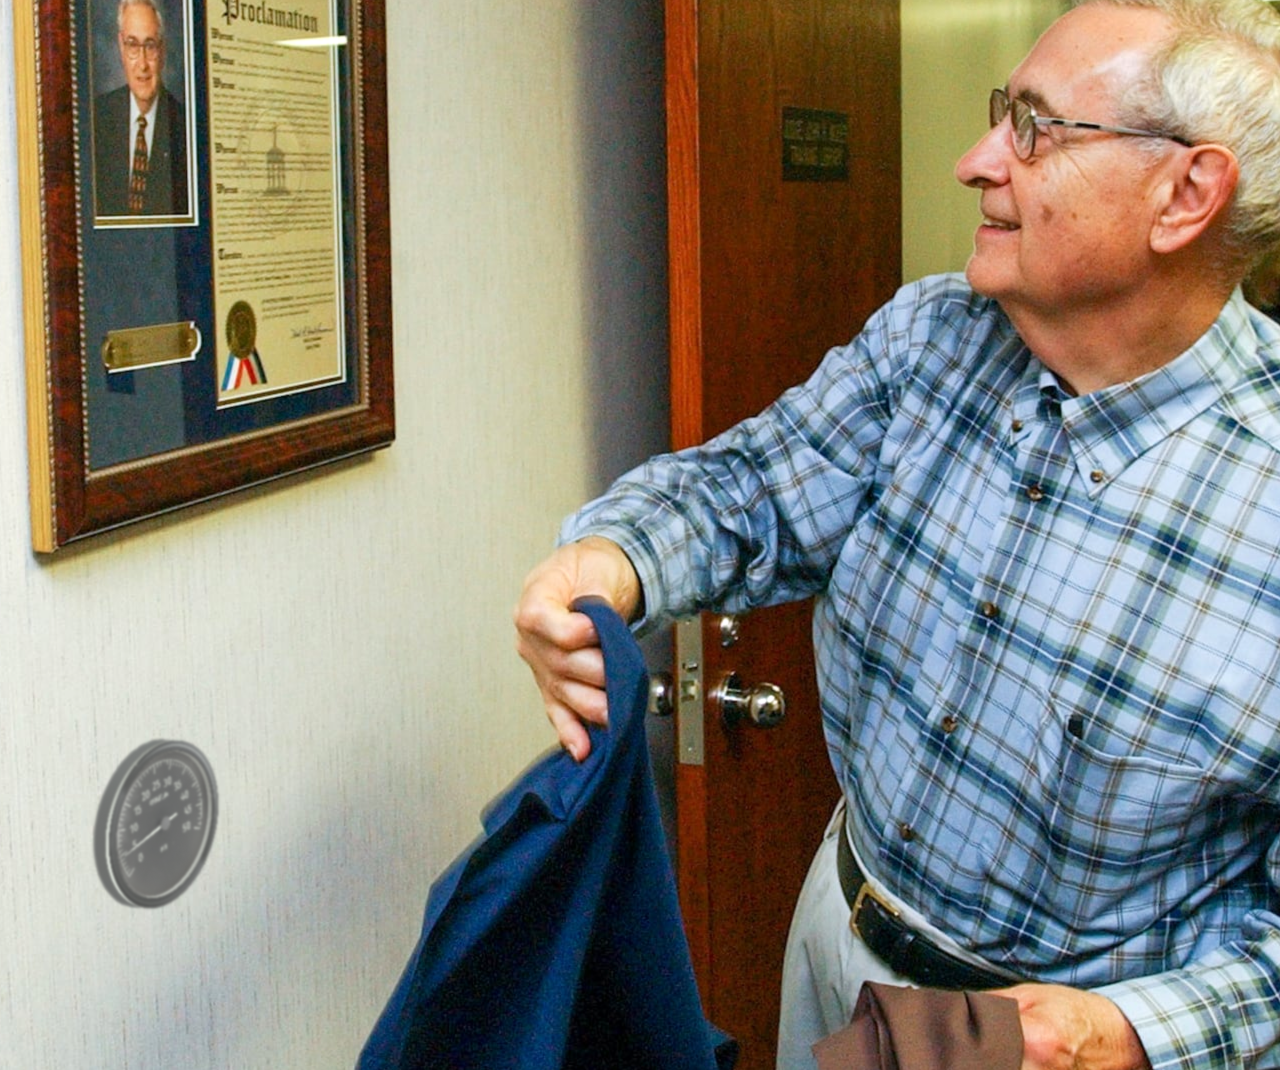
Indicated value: 5 mV
